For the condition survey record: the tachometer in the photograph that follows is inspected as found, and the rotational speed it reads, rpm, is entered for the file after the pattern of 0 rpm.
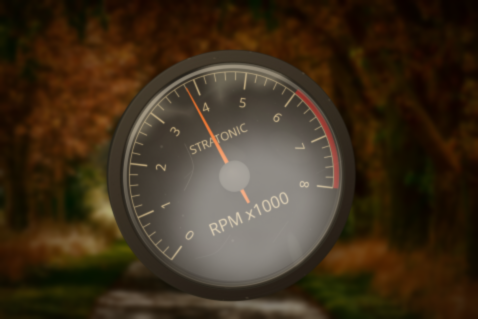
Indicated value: 3800 rpm
